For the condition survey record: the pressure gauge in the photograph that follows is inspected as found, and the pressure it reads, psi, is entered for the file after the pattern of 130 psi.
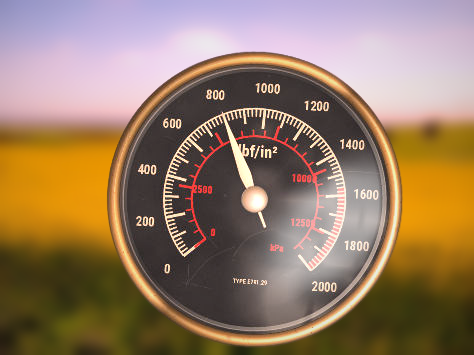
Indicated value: 800 psi
